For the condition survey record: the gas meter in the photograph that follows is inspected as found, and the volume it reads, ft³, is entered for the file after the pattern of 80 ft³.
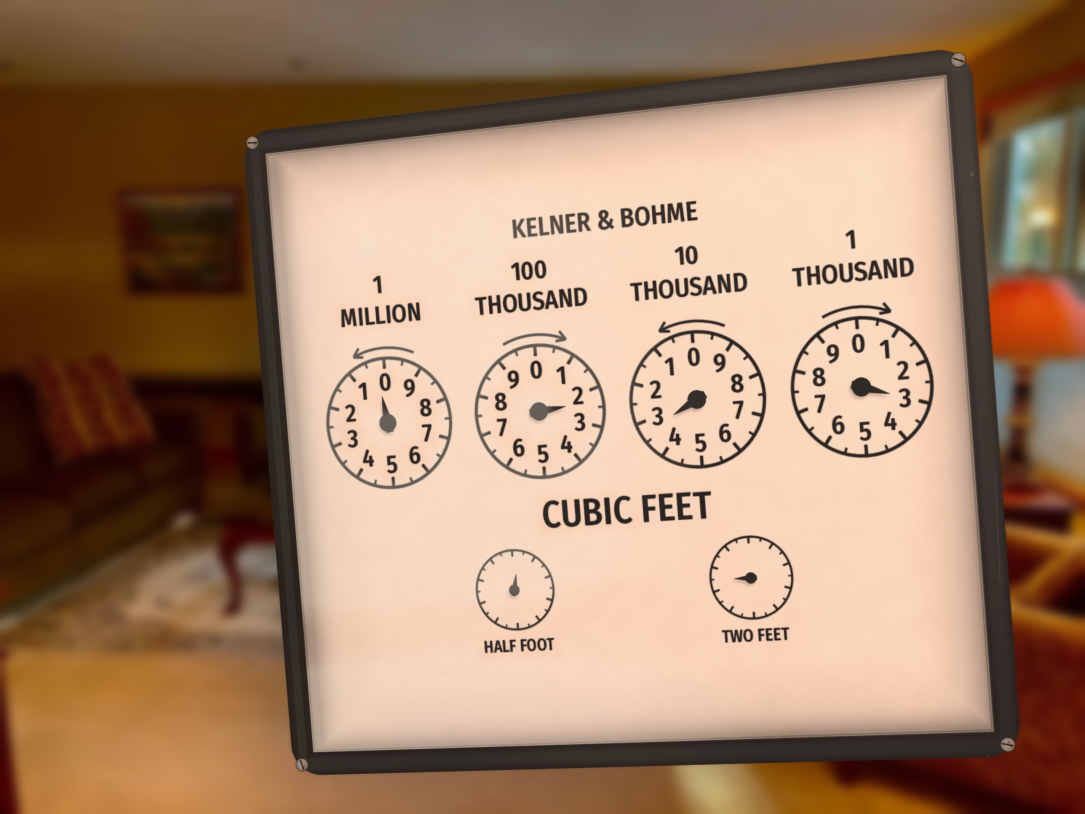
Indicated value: 23300 ft³
